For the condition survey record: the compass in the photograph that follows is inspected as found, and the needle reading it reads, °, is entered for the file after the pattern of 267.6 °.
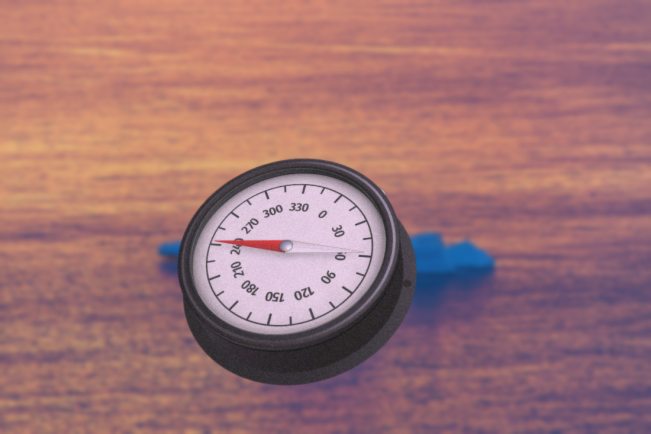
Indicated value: 240 °
